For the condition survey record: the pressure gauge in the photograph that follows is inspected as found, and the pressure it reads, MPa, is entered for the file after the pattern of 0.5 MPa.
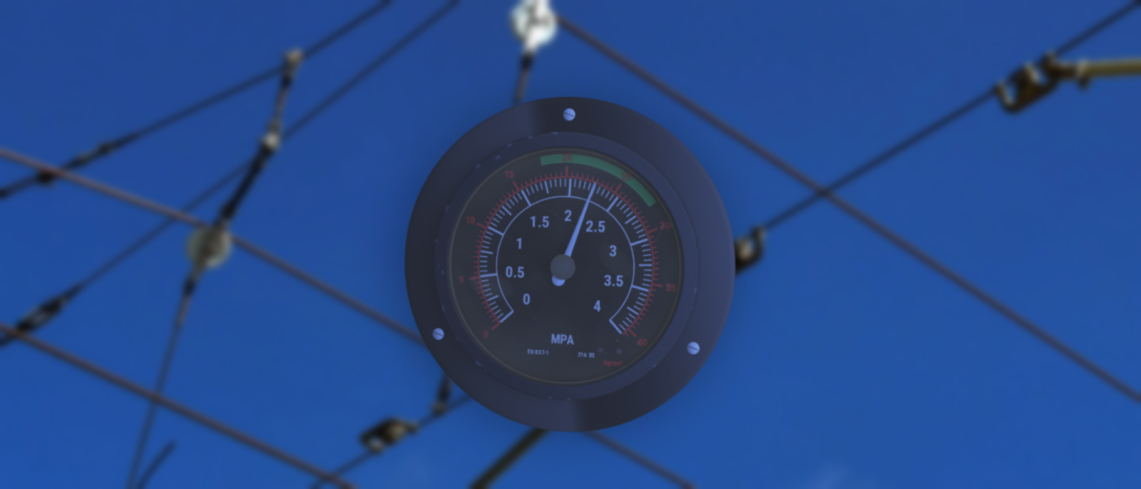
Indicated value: 2.25 MPa
